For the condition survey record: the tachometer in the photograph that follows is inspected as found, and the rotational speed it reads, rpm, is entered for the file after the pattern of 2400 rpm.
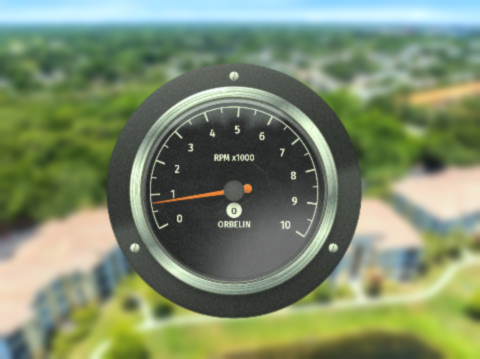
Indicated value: 750 rpm
